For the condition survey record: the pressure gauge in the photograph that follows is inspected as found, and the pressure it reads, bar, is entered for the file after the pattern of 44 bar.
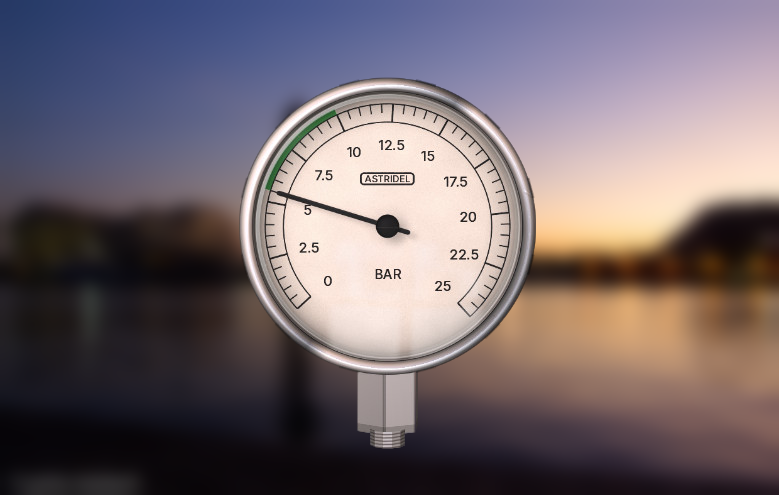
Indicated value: 5.5 bar
